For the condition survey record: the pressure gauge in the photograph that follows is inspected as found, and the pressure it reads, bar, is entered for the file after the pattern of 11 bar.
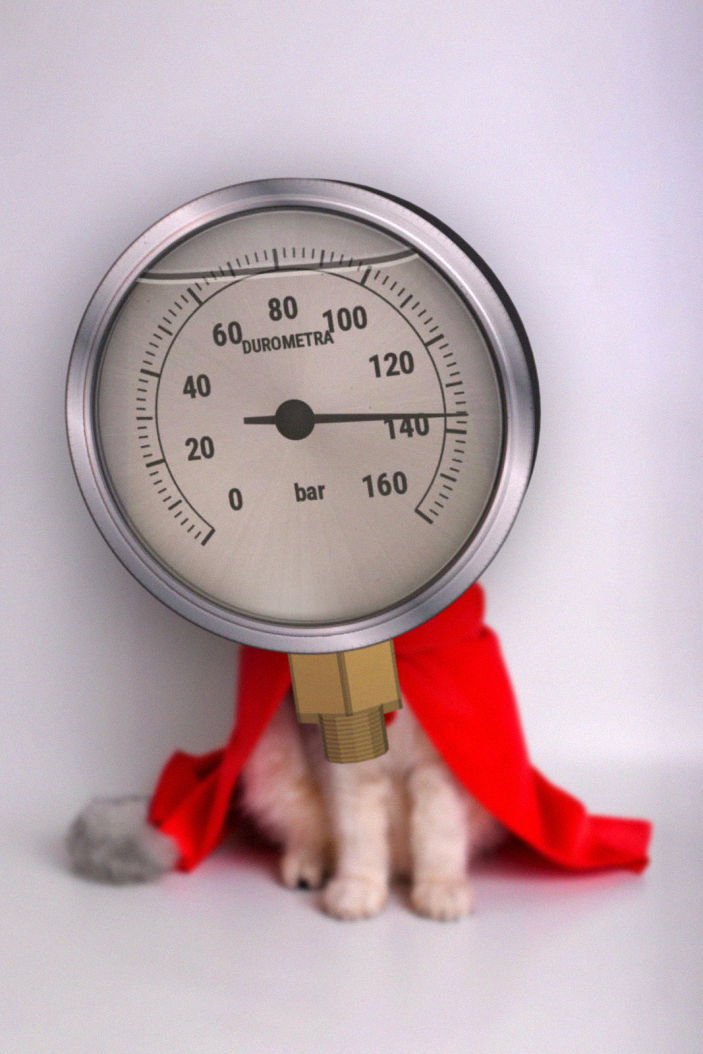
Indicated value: 136 bar
